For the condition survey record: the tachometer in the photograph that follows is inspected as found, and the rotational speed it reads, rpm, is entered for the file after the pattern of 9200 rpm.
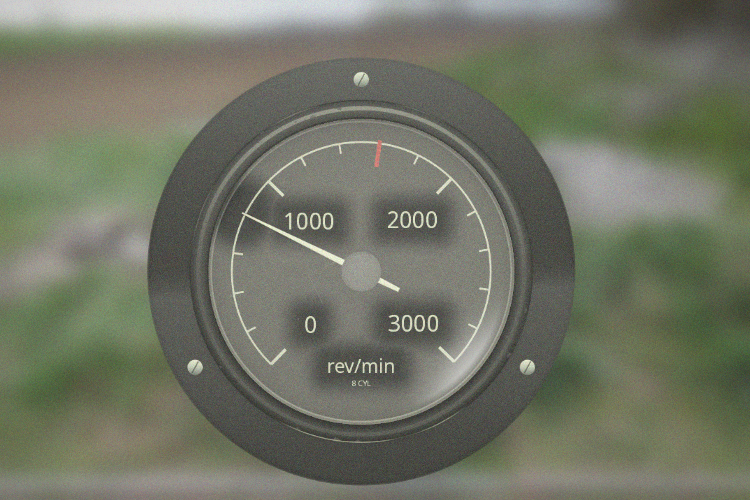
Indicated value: 800 rpm
